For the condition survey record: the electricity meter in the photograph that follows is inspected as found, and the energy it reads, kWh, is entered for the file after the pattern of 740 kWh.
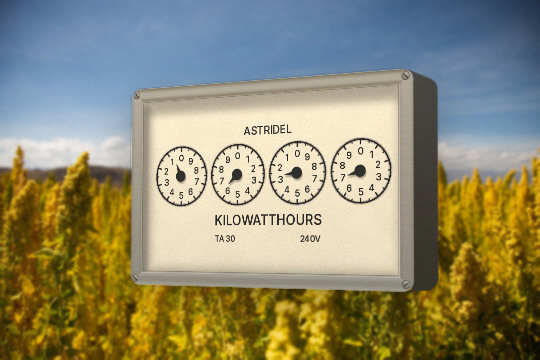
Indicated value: 627 kWh
